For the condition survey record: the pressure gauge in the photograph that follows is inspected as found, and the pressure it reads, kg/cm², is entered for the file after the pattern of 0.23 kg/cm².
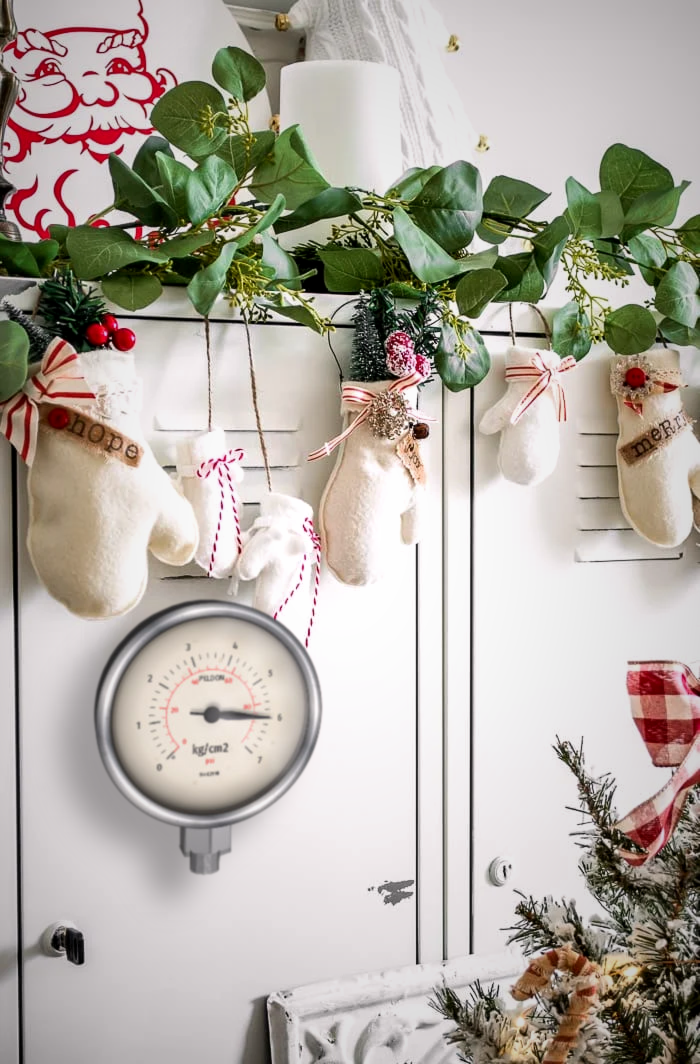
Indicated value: 6 kg/cm²
